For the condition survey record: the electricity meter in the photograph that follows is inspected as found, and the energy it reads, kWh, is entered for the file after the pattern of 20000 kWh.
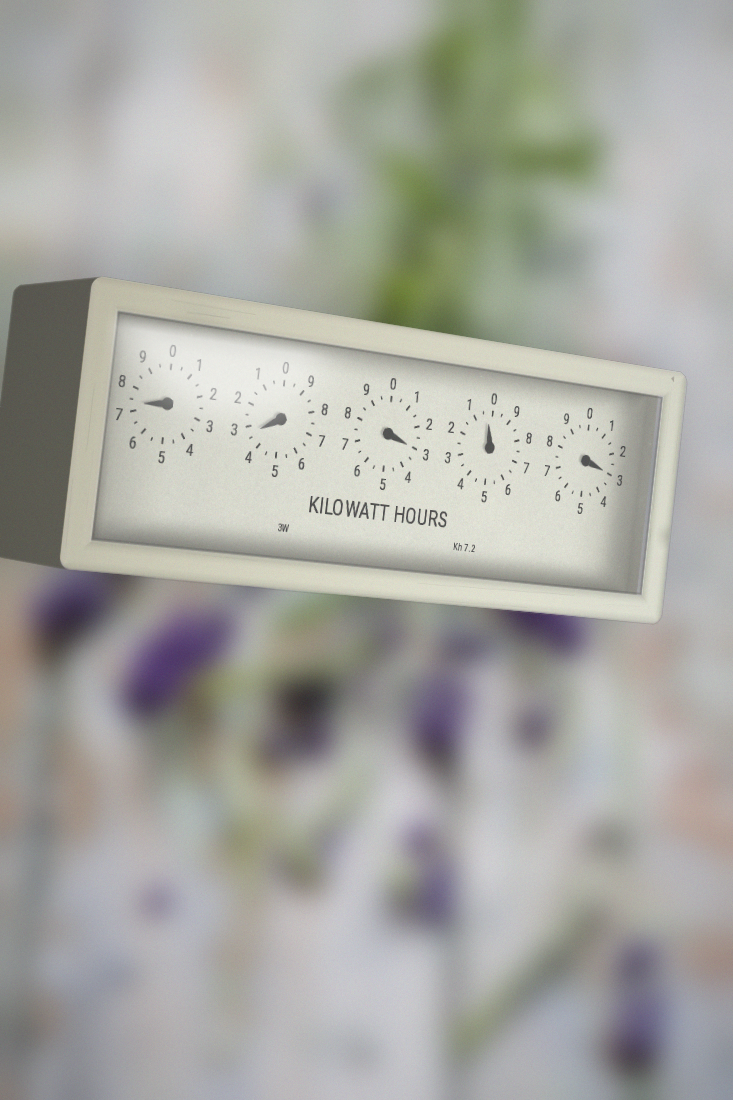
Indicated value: 73303 kWh
